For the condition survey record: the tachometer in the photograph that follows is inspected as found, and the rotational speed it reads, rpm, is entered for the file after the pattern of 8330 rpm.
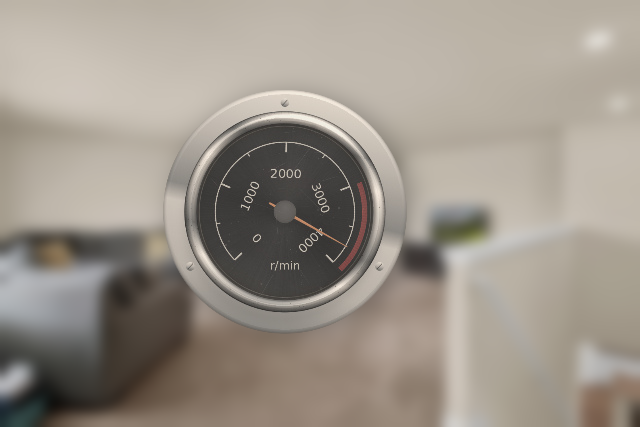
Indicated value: 3750 rpm
